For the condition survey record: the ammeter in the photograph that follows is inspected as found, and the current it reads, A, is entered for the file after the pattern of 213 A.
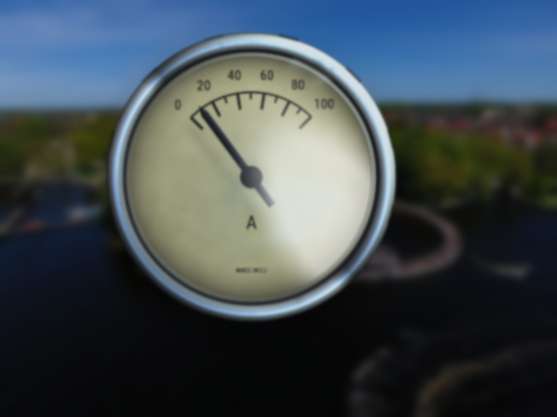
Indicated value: 10 A
